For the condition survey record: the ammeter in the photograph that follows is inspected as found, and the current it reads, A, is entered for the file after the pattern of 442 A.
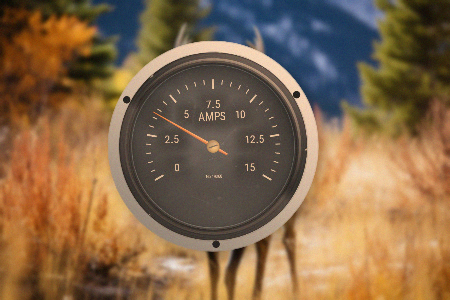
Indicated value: 3.75 A
